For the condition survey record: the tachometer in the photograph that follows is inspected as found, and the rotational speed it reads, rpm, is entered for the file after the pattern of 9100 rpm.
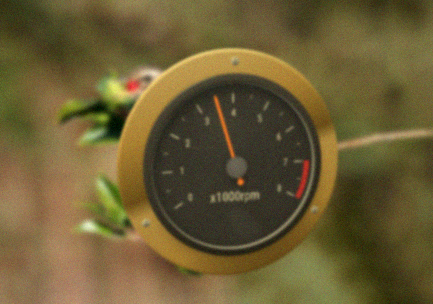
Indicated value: 3500 rpm
